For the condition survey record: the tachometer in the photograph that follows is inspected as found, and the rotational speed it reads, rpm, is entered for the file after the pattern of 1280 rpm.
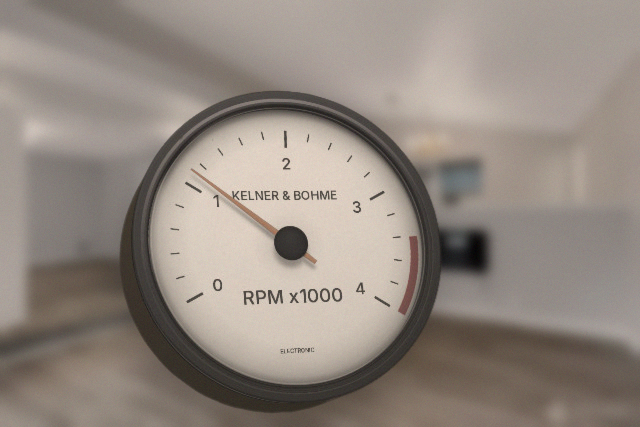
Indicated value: 1100 rpm
